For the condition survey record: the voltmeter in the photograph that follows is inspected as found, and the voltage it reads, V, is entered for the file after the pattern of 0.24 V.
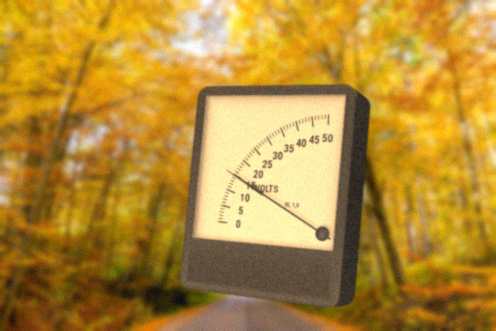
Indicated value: 15 V
